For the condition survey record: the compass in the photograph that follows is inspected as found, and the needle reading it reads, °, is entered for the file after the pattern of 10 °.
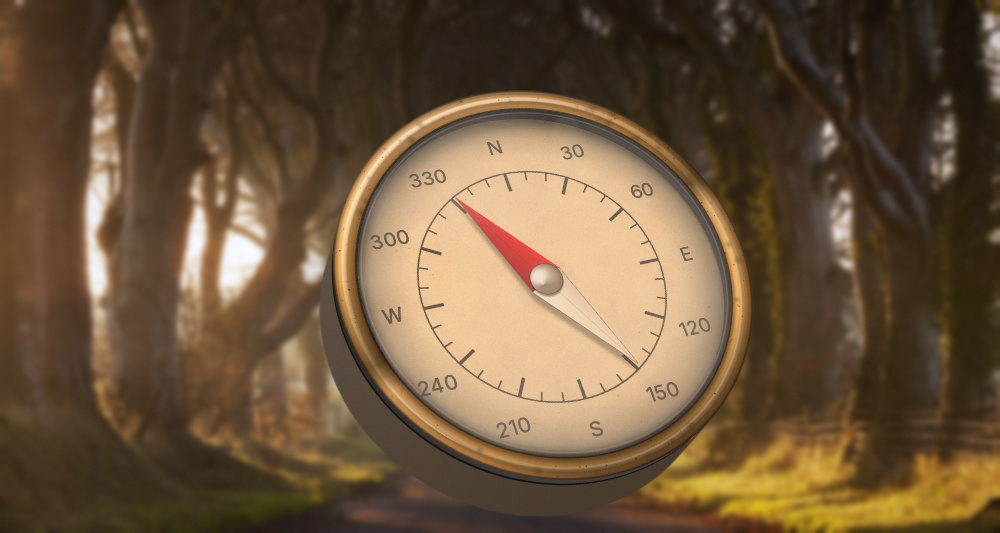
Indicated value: 330 °
